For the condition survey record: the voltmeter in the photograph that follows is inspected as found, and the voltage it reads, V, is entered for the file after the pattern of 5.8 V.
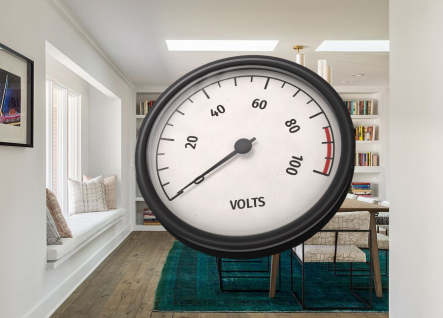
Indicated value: 0 V
